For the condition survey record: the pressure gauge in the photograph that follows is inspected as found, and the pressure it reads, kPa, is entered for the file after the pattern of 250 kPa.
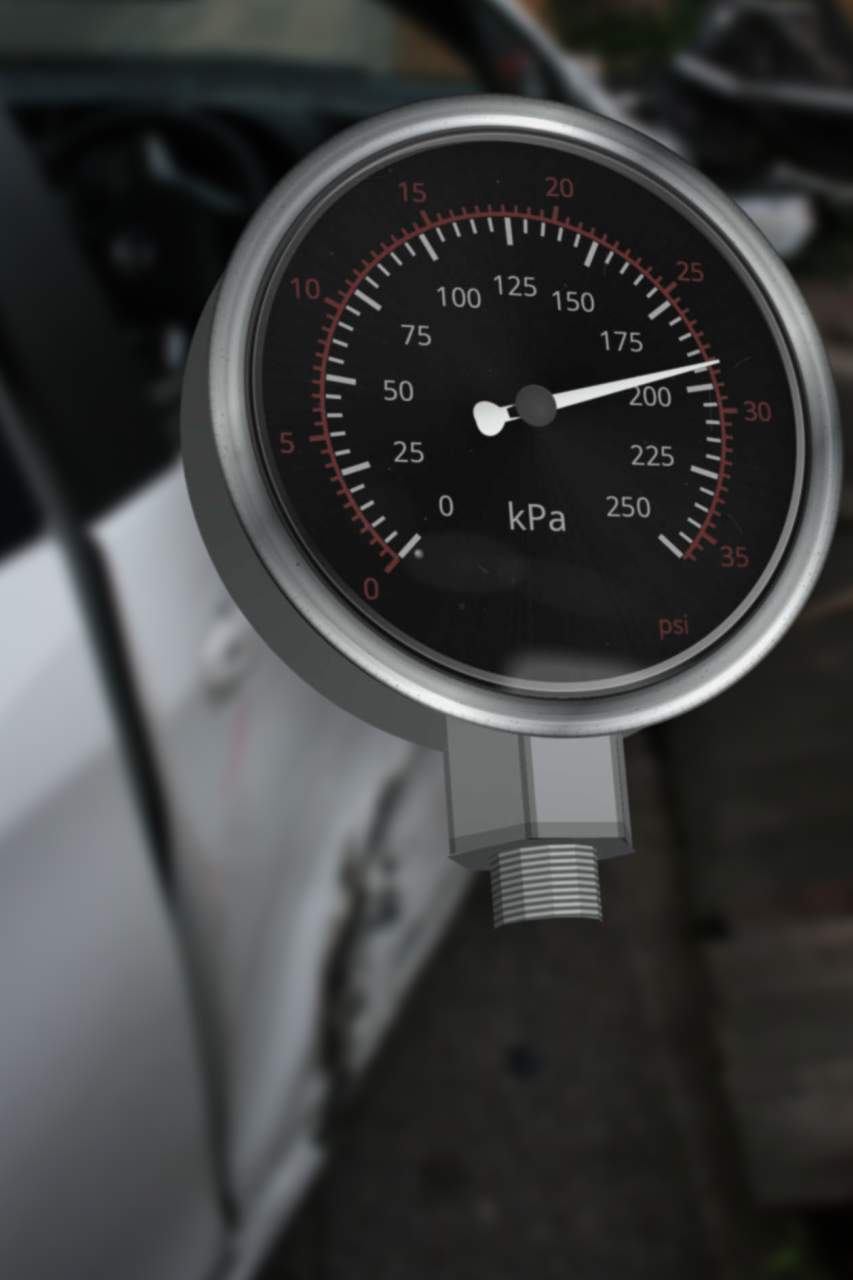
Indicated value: 195 kPa
